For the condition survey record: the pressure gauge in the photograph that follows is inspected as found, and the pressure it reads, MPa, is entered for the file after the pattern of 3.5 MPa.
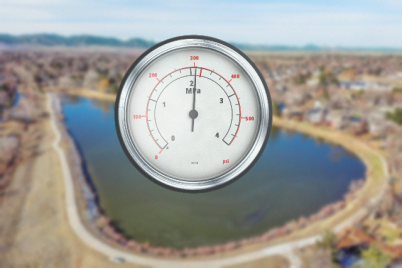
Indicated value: 2.1 MPa
